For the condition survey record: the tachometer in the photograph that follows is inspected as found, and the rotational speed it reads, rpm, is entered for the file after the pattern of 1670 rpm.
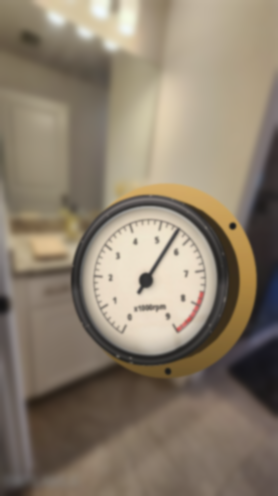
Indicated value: 5600 rpm
